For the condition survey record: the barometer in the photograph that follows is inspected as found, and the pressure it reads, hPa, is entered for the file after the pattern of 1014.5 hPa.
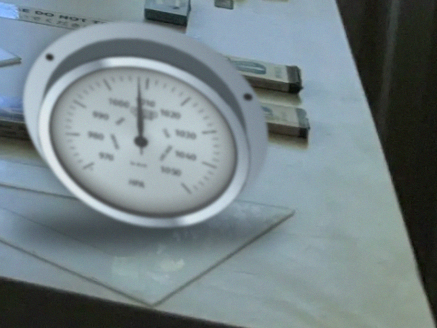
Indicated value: 1008 hPa
